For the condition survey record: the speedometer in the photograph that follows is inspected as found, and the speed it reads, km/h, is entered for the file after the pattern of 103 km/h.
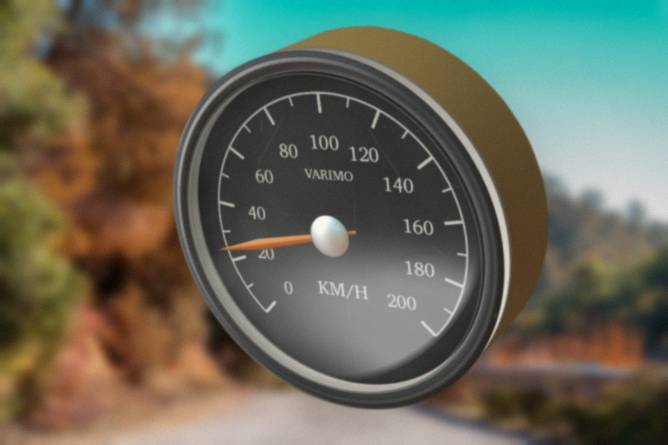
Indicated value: 25 km/h
